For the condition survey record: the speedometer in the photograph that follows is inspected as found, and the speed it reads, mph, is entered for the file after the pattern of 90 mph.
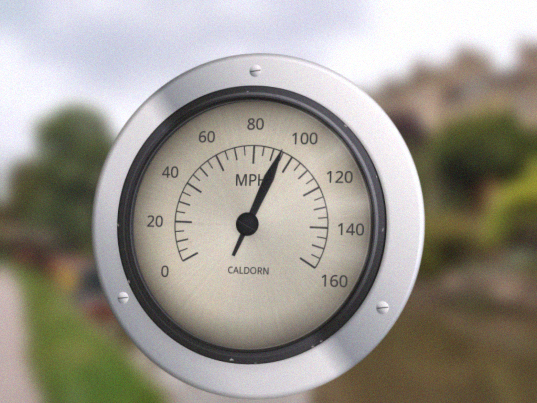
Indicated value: 95 mph
